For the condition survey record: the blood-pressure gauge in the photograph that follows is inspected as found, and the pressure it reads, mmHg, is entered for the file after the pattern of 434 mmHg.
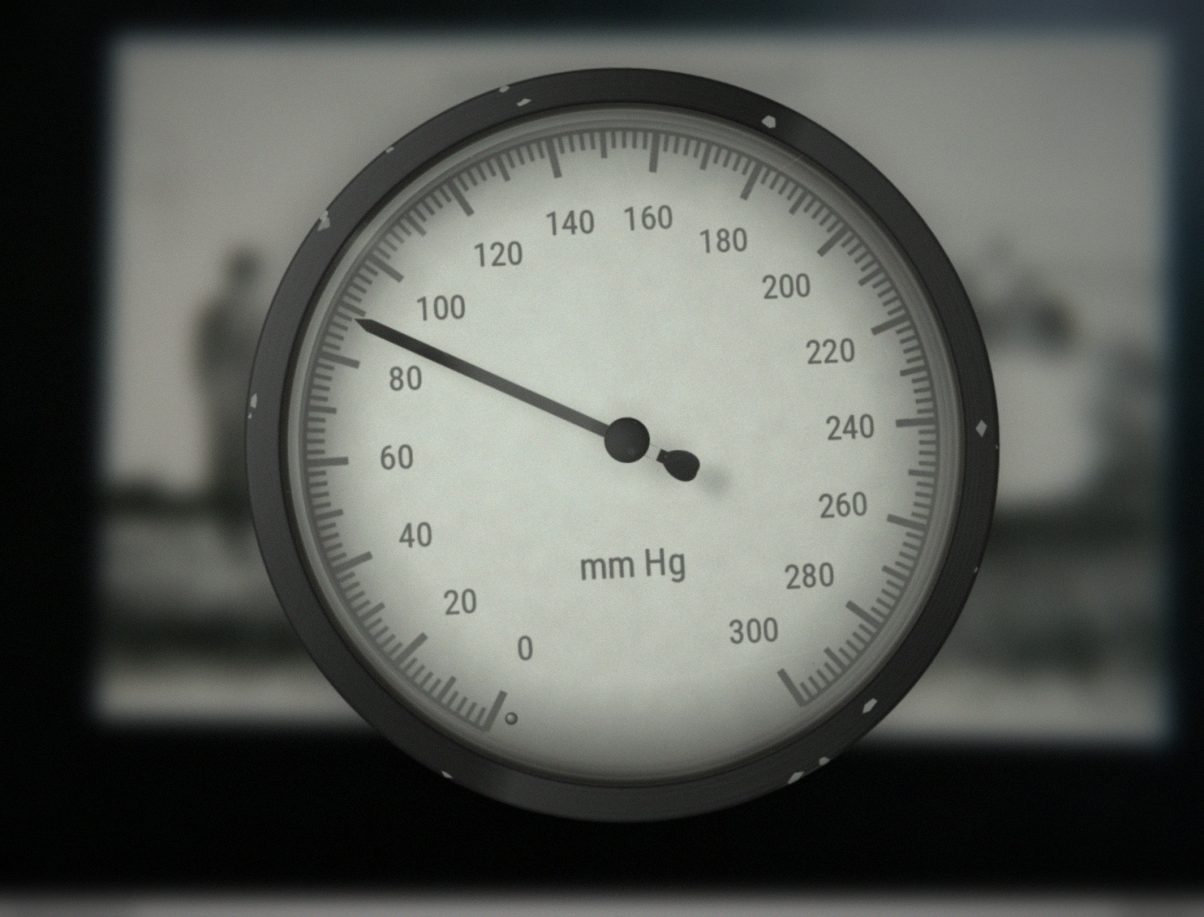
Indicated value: 88 mmHg
